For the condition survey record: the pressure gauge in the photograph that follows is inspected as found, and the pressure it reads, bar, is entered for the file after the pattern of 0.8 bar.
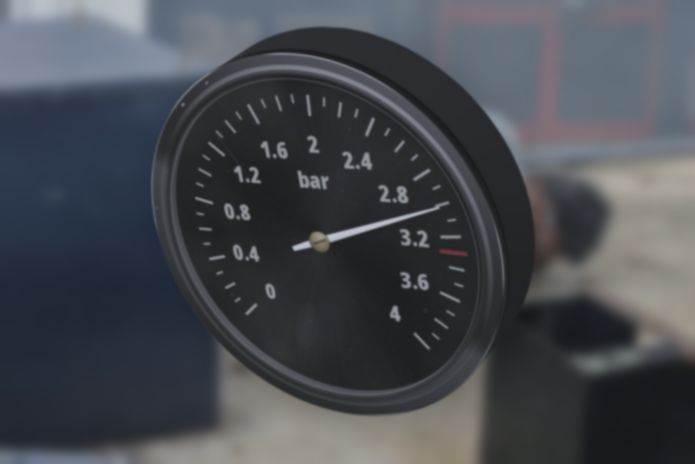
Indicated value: 3 bar
